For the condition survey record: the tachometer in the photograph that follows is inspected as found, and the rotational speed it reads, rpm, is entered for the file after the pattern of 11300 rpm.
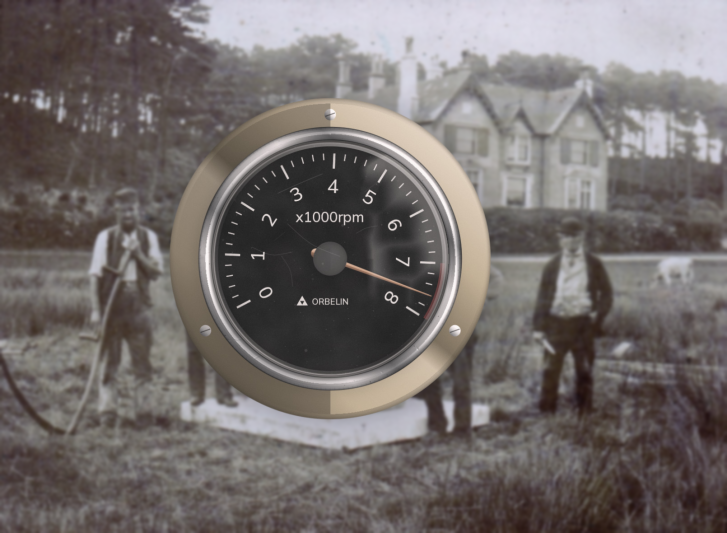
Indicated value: 7600 rpm
